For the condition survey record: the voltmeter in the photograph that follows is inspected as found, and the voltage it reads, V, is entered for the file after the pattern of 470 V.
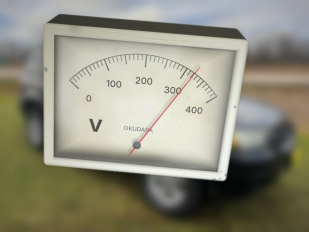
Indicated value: 320 V
